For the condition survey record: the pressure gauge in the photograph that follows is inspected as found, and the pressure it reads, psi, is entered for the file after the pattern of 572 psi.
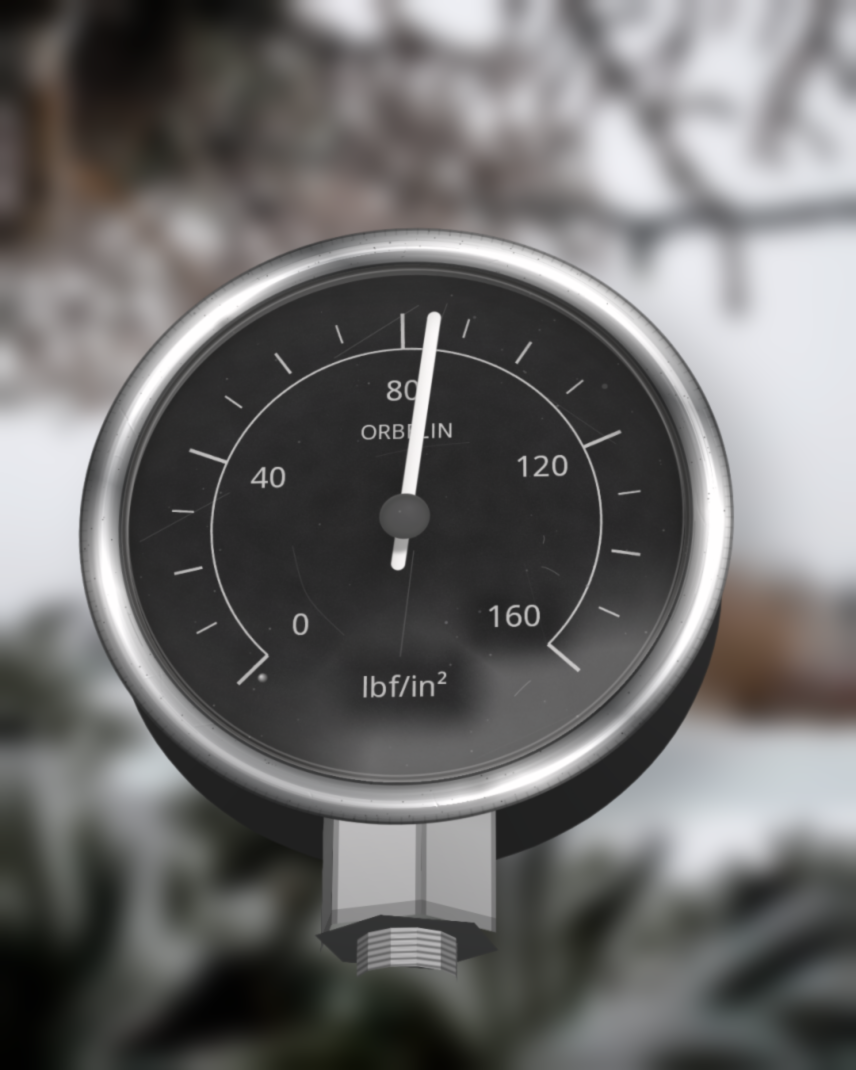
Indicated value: 85 psi
